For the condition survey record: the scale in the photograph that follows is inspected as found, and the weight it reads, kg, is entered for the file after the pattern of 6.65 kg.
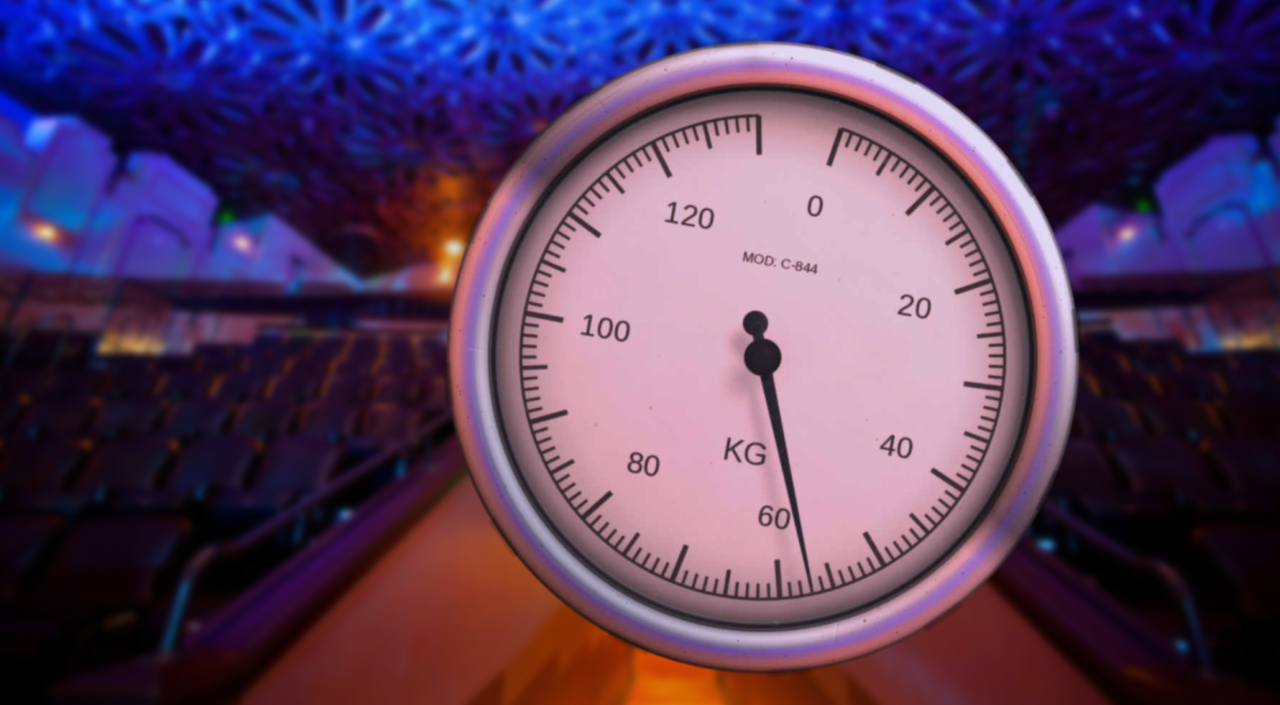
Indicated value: 57 kg
